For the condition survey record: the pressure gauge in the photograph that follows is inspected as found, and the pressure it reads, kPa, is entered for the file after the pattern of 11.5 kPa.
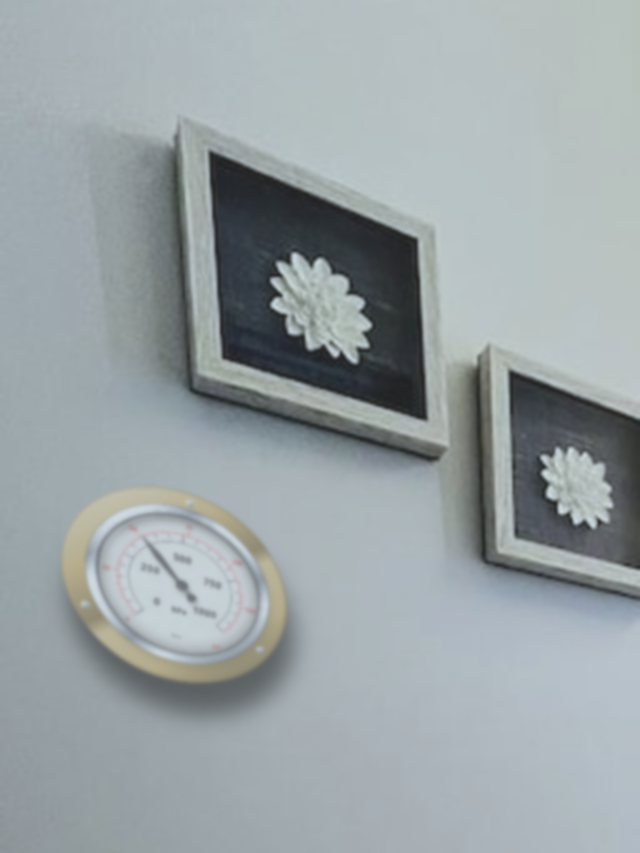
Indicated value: 350 kPa
